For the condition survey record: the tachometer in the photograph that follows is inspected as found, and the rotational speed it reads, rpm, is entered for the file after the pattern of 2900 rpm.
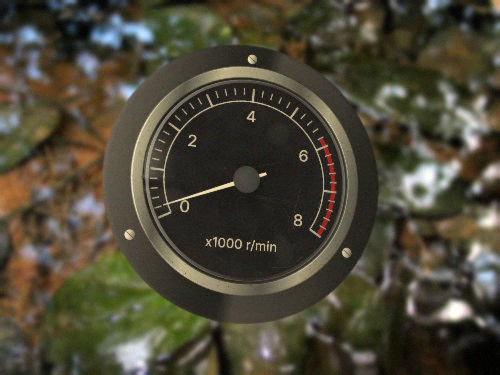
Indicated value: 200 rpm
